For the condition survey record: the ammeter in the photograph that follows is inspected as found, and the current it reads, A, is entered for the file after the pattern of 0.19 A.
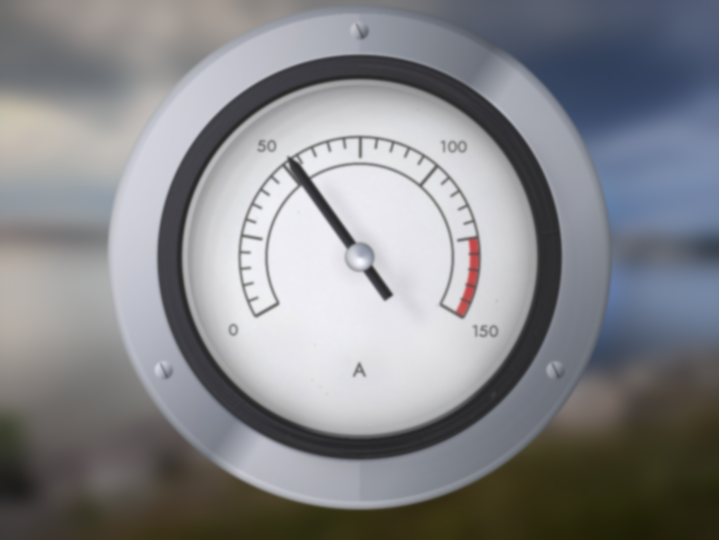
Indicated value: 52.5 A
